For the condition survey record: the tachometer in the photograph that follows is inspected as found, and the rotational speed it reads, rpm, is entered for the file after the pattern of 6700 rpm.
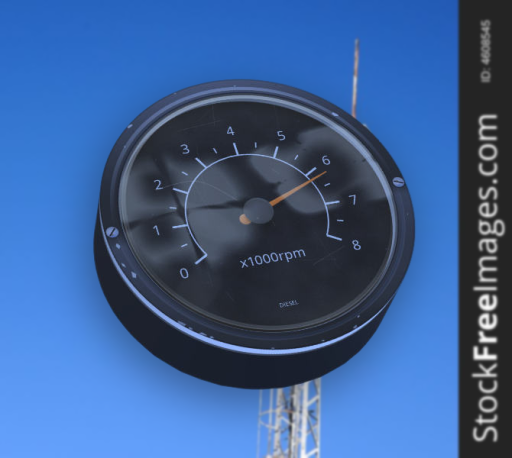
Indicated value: 6250 rpm
